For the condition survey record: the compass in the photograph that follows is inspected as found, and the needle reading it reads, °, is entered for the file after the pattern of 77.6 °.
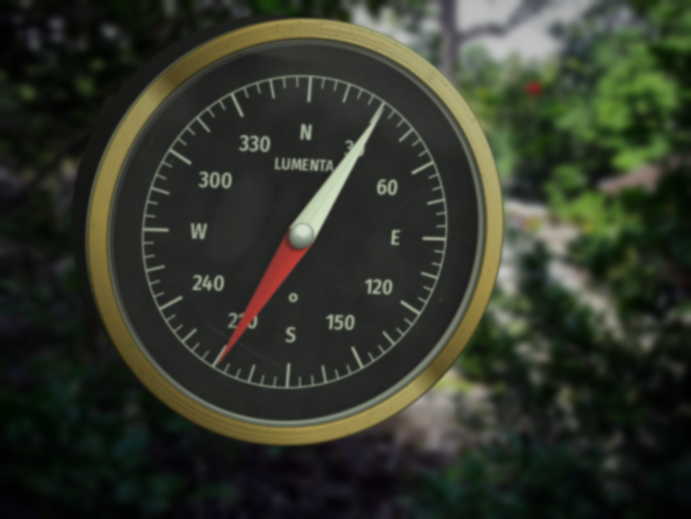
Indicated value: 210 °
